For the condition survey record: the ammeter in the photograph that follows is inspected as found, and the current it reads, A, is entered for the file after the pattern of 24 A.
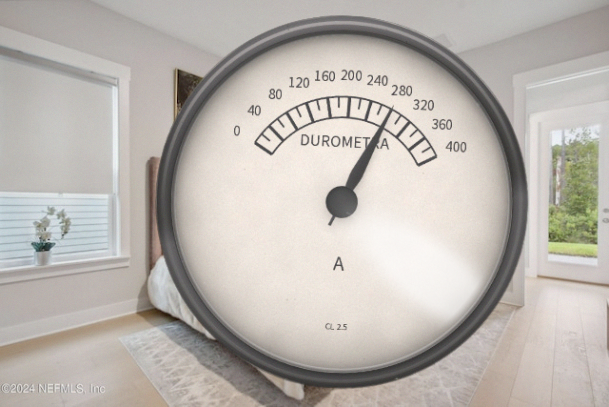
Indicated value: 280 A
